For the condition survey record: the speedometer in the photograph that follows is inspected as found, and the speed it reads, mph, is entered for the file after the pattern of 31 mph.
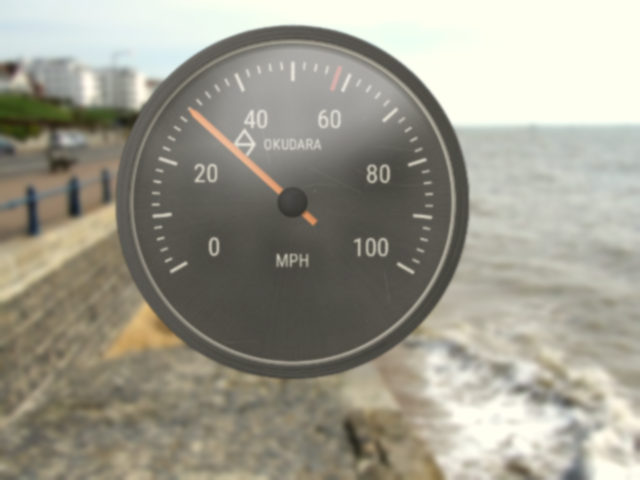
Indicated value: 30 mph
